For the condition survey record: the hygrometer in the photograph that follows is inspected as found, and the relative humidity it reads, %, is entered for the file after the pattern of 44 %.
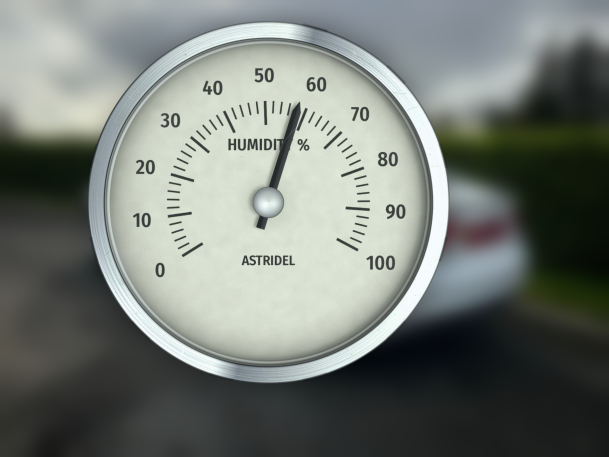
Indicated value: 58 %
